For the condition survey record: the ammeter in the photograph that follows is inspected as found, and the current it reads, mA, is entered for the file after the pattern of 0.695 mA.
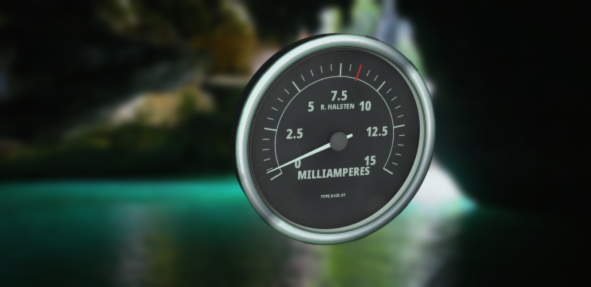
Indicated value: 0.5 mA
